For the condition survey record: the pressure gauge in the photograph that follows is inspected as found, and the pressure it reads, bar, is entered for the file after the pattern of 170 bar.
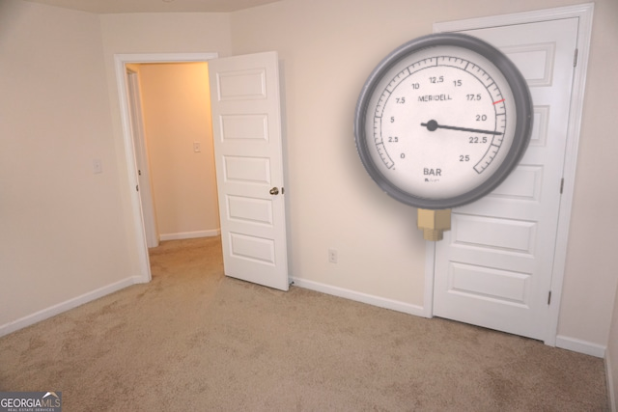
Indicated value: 21.5 bar
